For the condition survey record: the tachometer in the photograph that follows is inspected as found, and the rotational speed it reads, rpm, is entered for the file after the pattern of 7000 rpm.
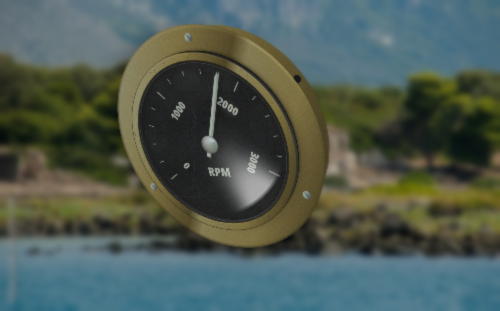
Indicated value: 1800 rpm
